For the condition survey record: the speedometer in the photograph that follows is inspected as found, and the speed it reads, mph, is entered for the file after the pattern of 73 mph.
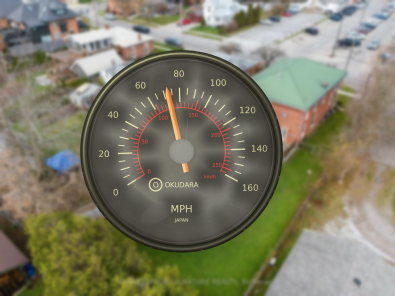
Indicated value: 72.5 mph
